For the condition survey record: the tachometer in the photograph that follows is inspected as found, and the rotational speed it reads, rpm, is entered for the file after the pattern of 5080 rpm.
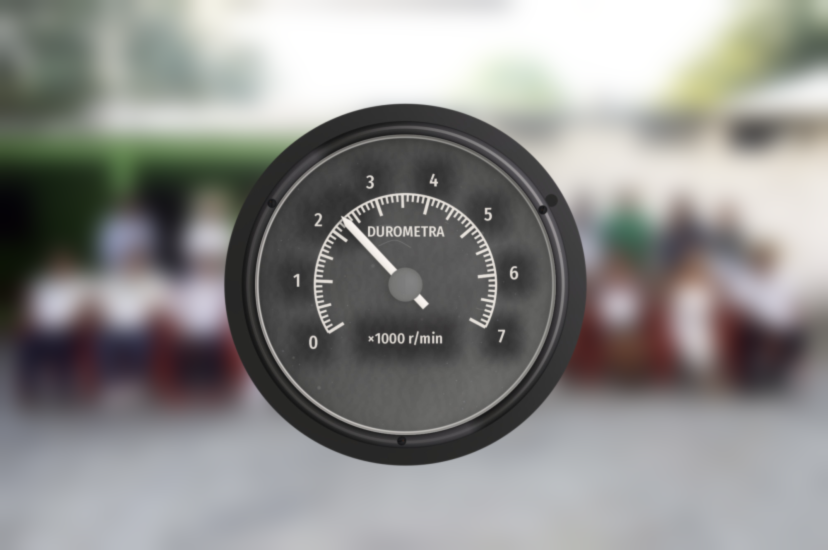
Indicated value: 2300 rpm
